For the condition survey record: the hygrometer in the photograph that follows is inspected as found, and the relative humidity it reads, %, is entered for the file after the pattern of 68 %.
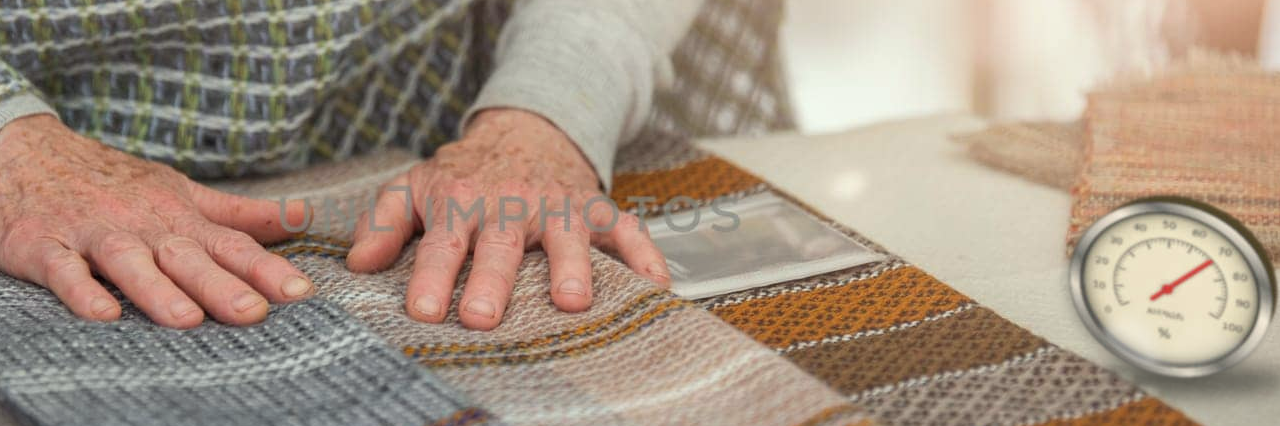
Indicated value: 70 %
